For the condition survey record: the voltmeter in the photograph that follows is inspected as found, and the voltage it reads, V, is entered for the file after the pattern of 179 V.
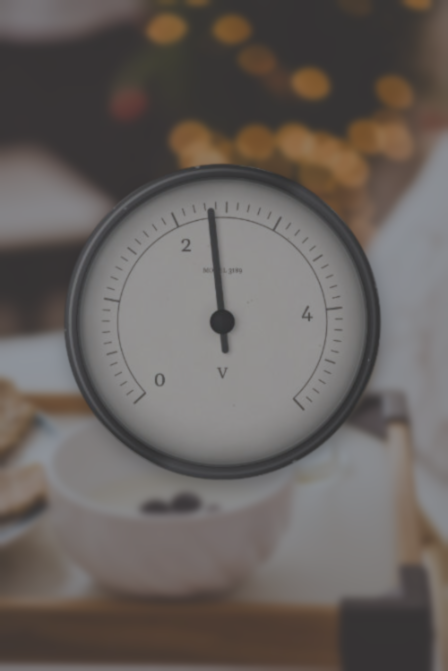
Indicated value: 2.35 V
